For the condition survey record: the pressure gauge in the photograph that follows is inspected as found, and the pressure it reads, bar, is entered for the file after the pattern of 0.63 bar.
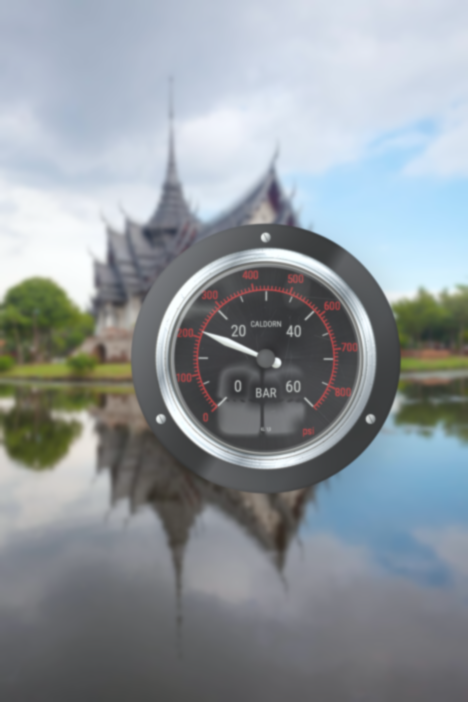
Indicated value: 15 bar
